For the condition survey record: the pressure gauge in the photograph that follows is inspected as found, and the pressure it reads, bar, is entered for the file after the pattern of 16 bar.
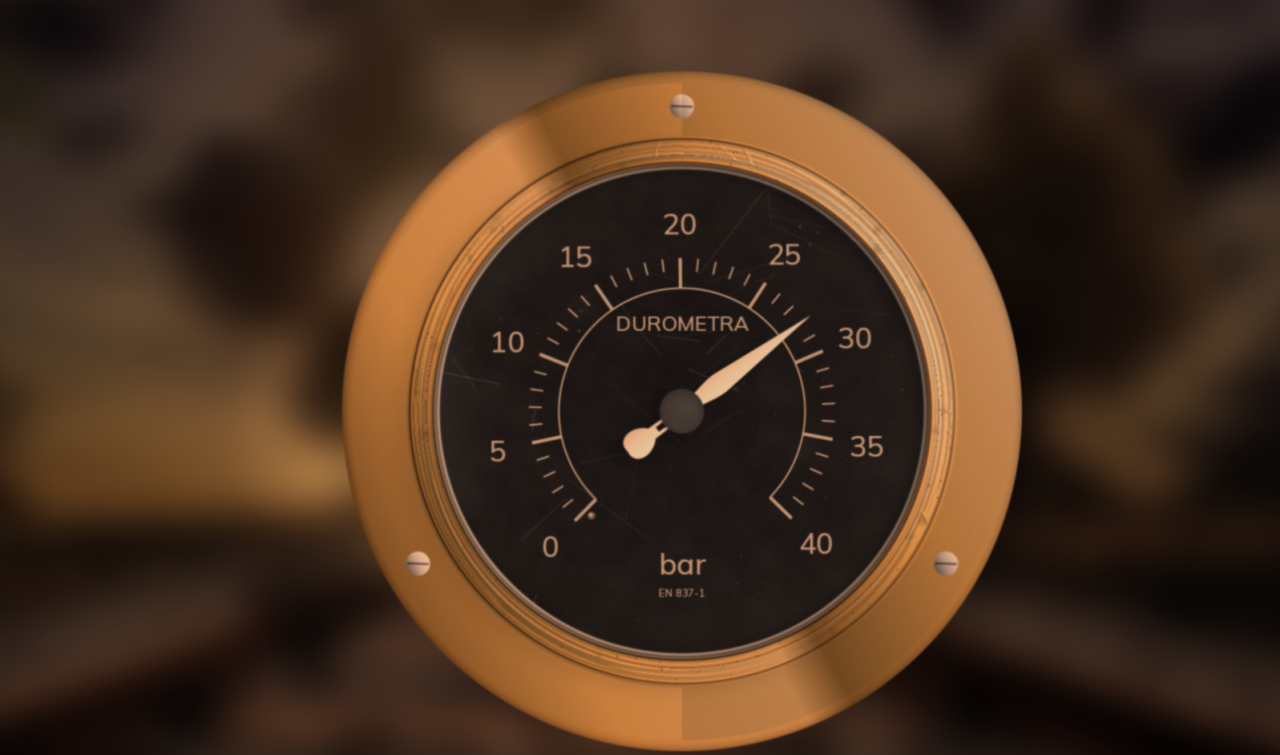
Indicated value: 28 bar
